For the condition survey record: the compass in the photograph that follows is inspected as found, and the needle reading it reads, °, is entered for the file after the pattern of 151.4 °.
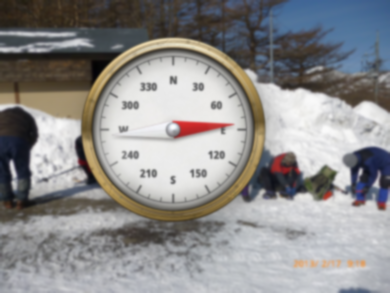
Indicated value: 85 °
